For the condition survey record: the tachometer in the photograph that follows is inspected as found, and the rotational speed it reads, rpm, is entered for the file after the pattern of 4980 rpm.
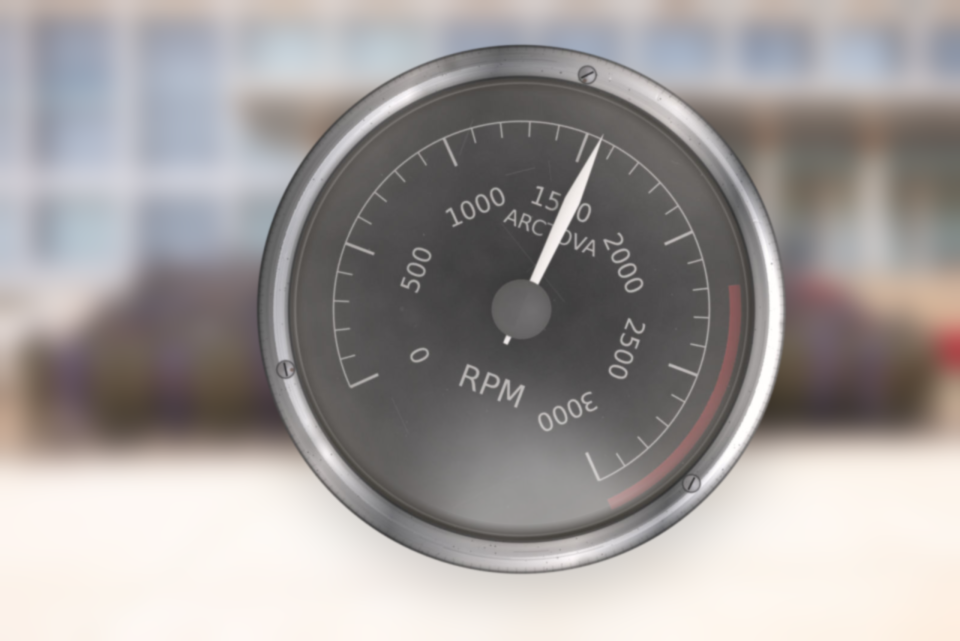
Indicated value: 1550 rpm
